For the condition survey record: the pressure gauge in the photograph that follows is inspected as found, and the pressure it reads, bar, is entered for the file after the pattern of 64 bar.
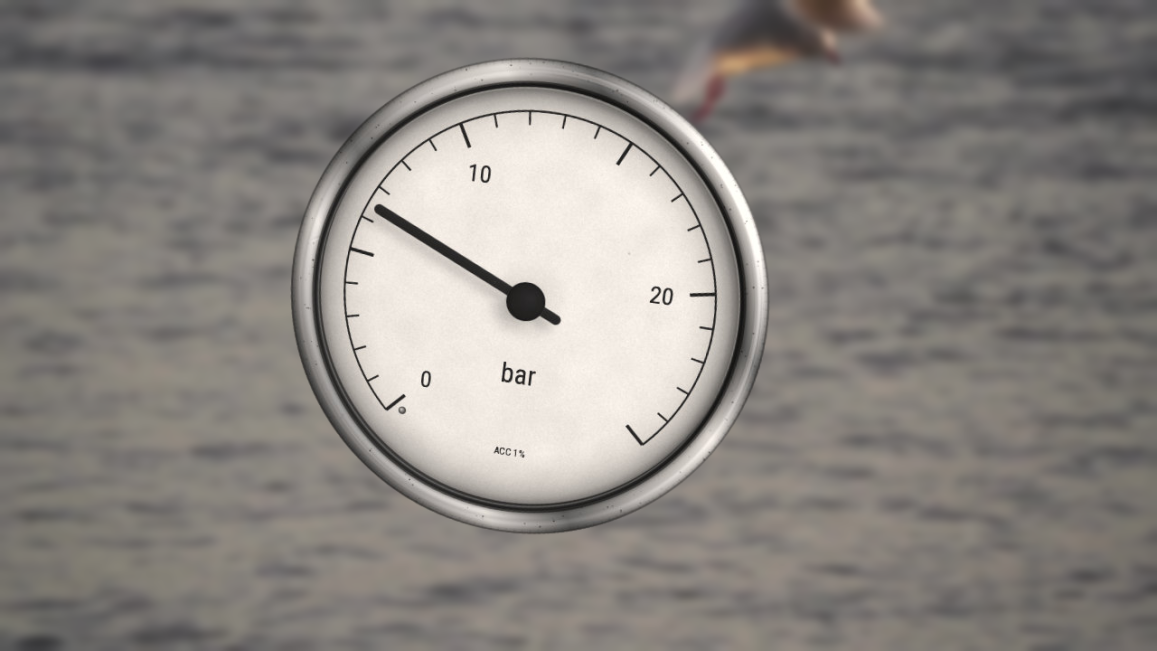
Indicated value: 6.5 bar
